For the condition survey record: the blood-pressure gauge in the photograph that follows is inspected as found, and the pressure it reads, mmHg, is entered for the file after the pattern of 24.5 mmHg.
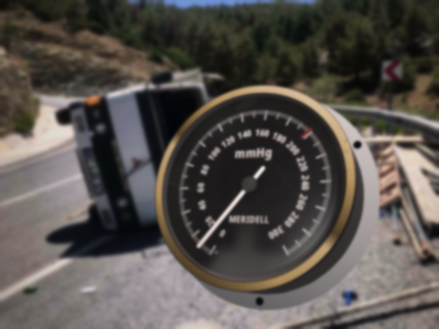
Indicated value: 10 mmHg
